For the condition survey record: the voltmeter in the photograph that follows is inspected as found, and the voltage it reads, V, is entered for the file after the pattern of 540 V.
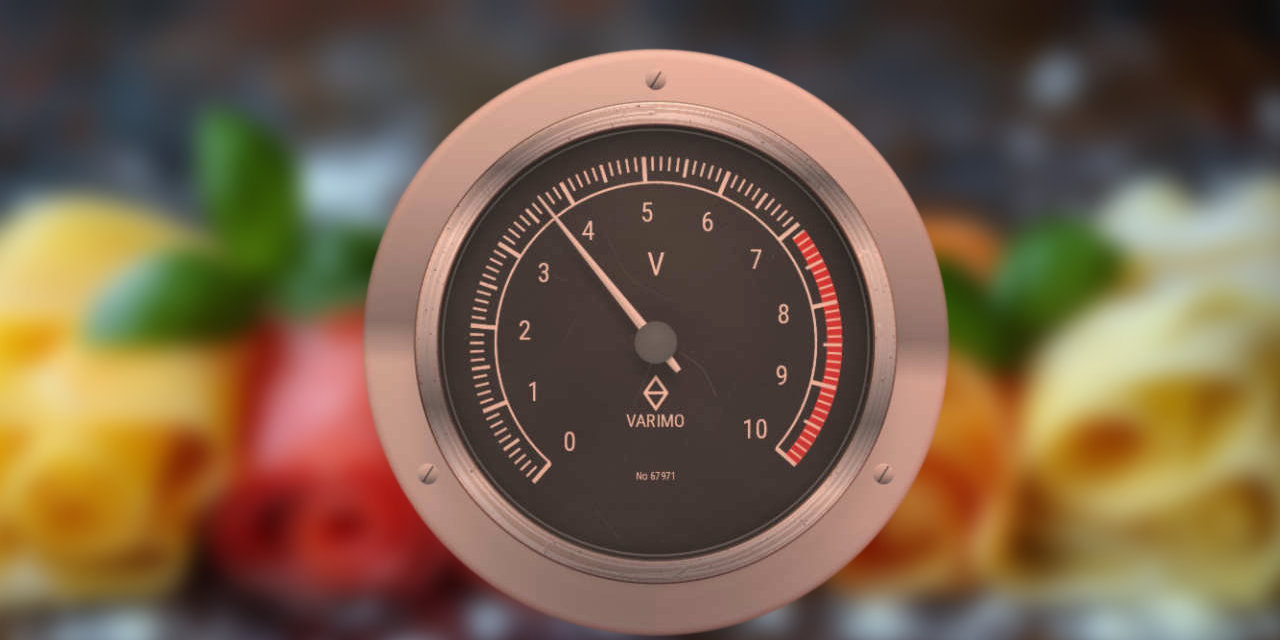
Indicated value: 3.7 V
